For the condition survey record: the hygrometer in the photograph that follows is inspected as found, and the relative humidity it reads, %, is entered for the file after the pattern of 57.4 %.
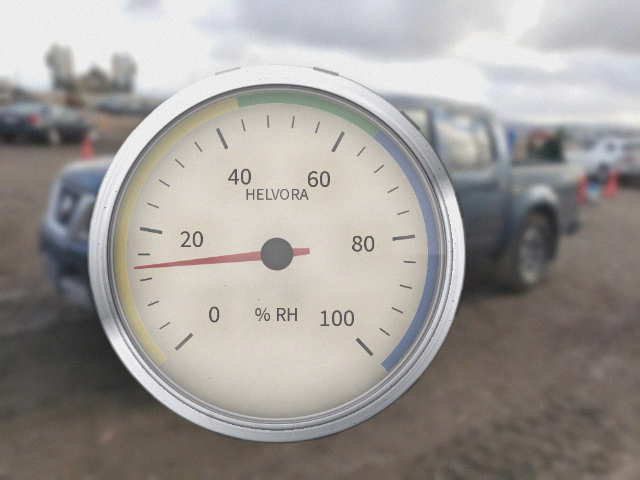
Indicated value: 14 %
